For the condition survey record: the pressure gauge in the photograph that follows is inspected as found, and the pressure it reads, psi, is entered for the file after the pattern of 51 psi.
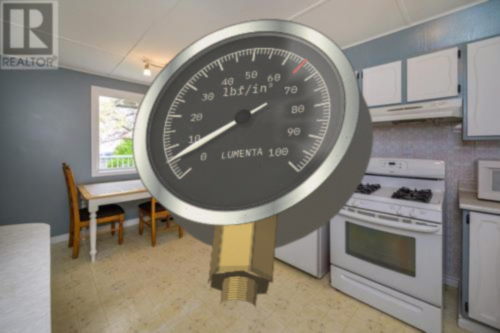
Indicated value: 5 psi
